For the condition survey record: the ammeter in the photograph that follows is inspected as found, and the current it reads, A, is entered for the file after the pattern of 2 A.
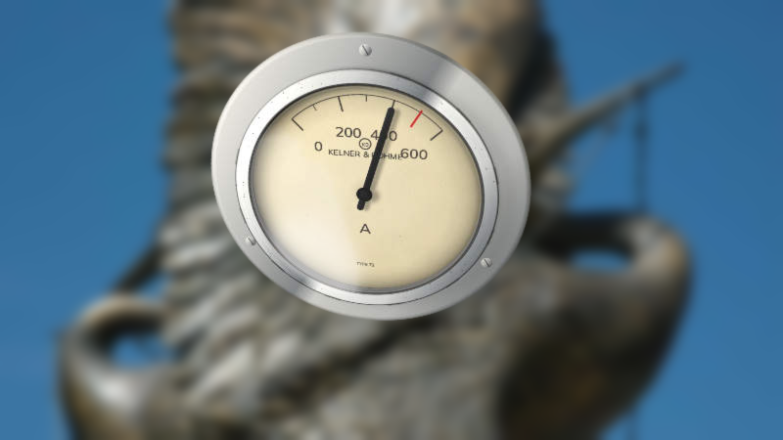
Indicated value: 400 A
